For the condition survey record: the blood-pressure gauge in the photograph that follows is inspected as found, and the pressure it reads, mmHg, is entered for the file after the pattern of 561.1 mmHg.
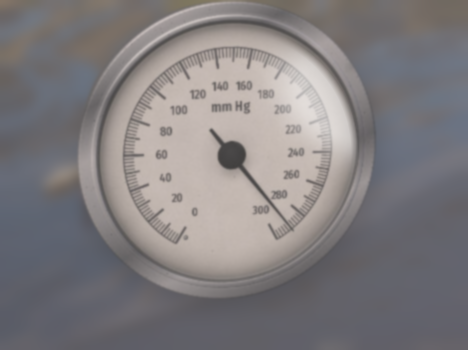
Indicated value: 290 mmHg
